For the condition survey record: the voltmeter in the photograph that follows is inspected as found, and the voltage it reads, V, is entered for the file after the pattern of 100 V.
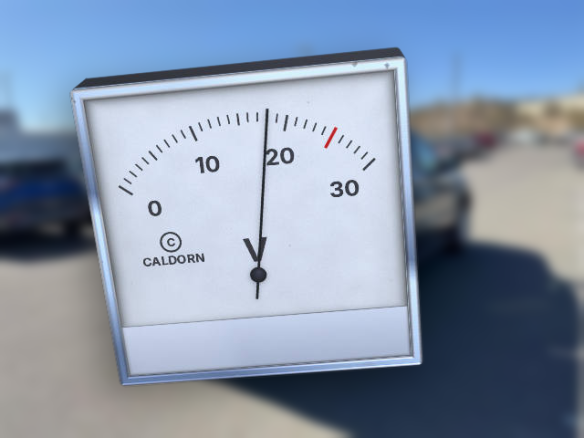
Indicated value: 18 V
